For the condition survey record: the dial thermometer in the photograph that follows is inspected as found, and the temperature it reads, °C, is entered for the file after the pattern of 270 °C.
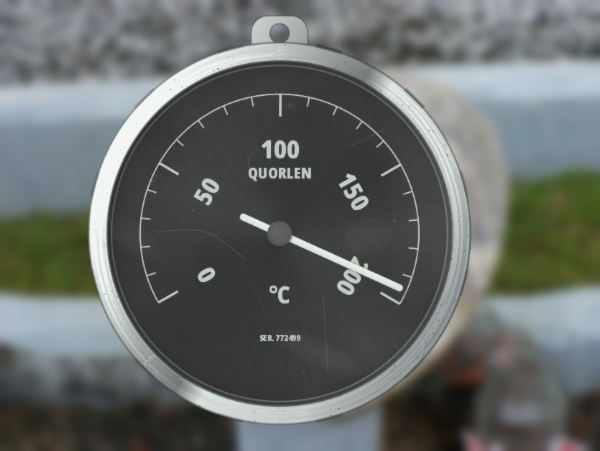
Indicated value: 195 °C
